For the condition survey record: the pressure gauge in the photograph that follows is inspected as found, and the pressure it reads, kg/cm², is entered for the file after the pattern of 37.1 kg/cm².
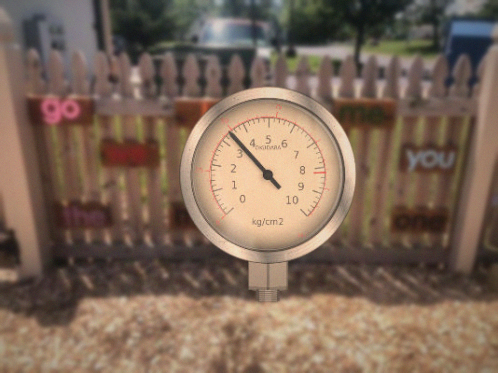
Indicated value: 3.4 kg/cm²
